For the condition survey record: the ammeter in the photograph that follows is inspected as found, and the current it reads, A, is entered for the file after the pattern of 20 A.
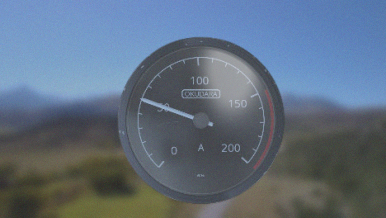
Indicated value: 50 A
